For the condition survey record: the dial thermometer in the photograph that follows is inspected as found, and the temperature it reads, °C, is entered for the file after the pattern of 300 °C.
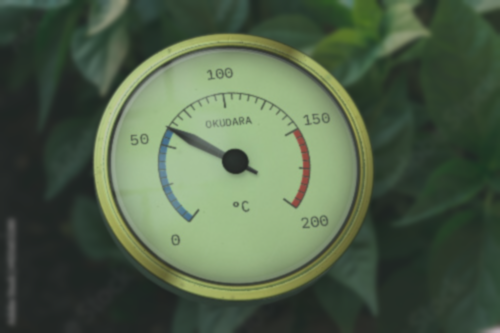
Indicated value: 60 °C
